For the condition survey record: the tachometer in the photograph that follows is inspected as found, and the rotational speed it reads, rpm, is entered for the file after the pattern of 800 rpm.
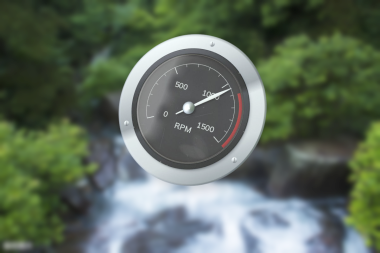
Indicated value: 1050 rpm
